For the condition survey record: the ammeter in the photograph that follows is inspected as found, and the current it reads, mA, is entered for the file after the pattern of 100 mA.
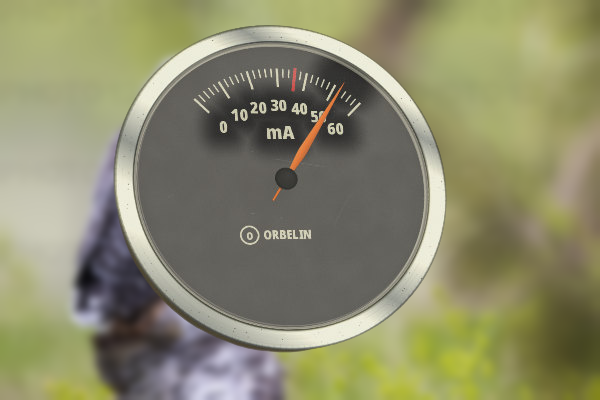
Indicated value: 52 mA
